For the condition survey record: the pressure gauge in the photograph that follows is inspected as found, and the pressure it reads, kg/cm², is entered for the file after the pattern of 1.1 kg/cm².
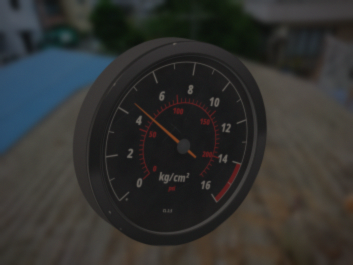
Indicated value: 4.5 kg/cm²
